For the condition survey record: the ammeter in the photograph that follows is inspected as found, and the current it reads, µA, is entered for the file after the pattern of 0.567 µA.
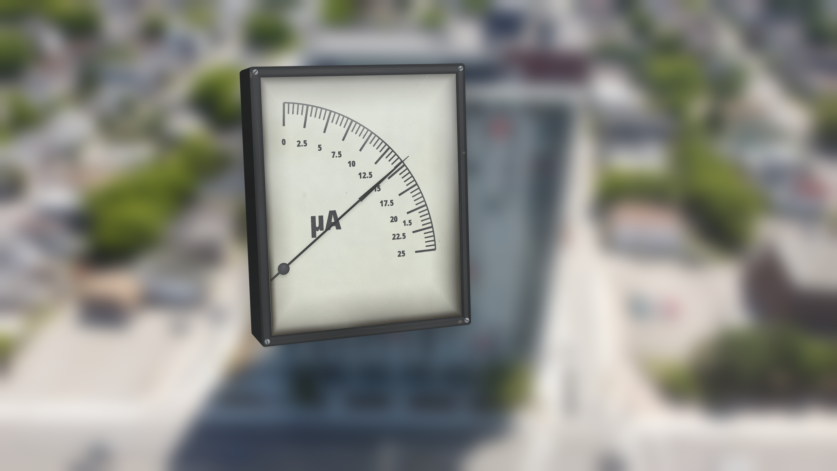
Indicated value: 14.5 µA
